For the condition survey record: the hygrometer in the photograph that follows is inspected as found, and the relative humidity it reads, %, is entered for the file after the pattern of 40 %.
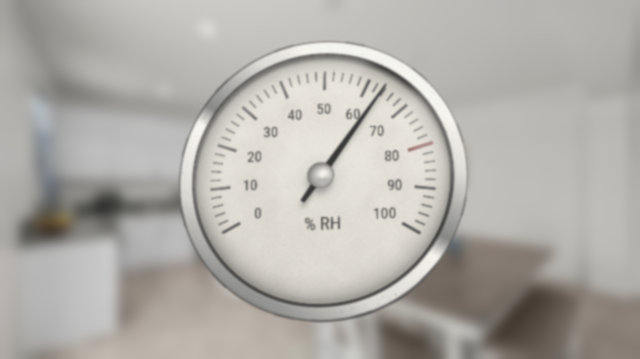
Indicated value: 64 %
